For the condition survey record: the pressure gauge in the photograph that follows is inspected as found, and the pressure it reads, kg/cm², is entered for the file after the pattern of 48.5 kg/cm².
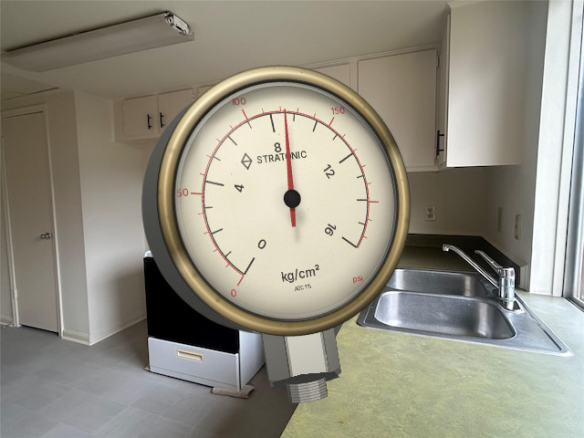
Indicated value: 8.5 kg/cm²
